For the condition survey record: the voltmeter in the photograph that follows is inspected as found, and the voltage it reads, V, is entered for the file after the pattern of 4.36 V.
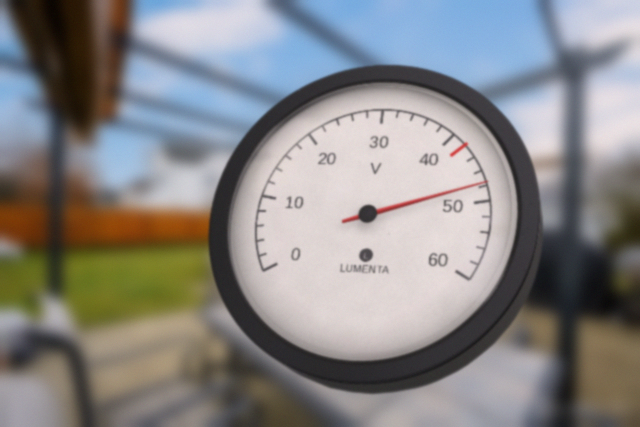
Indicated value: 48 V
